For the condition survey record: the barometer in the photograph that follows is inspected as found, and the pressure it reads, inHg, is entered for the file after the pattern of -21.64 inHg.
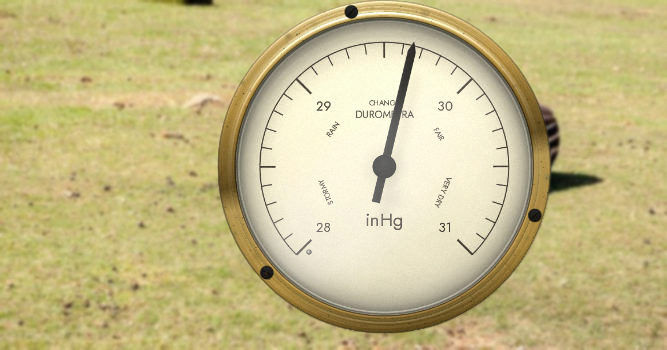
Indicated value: 29.65 inHg
